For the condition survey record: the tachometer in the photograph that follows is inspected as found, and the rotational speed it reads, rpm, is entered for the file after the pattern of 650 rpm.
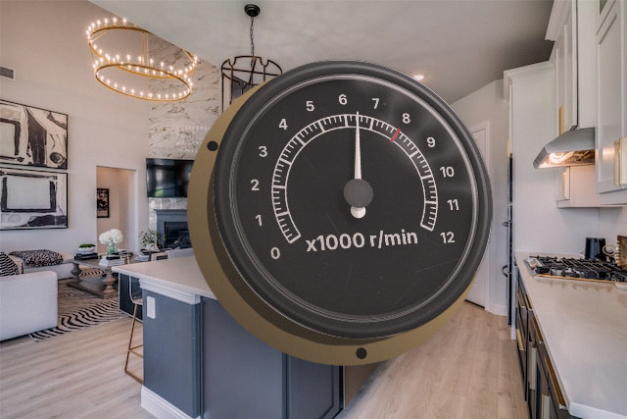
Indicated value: 6400 rpm
